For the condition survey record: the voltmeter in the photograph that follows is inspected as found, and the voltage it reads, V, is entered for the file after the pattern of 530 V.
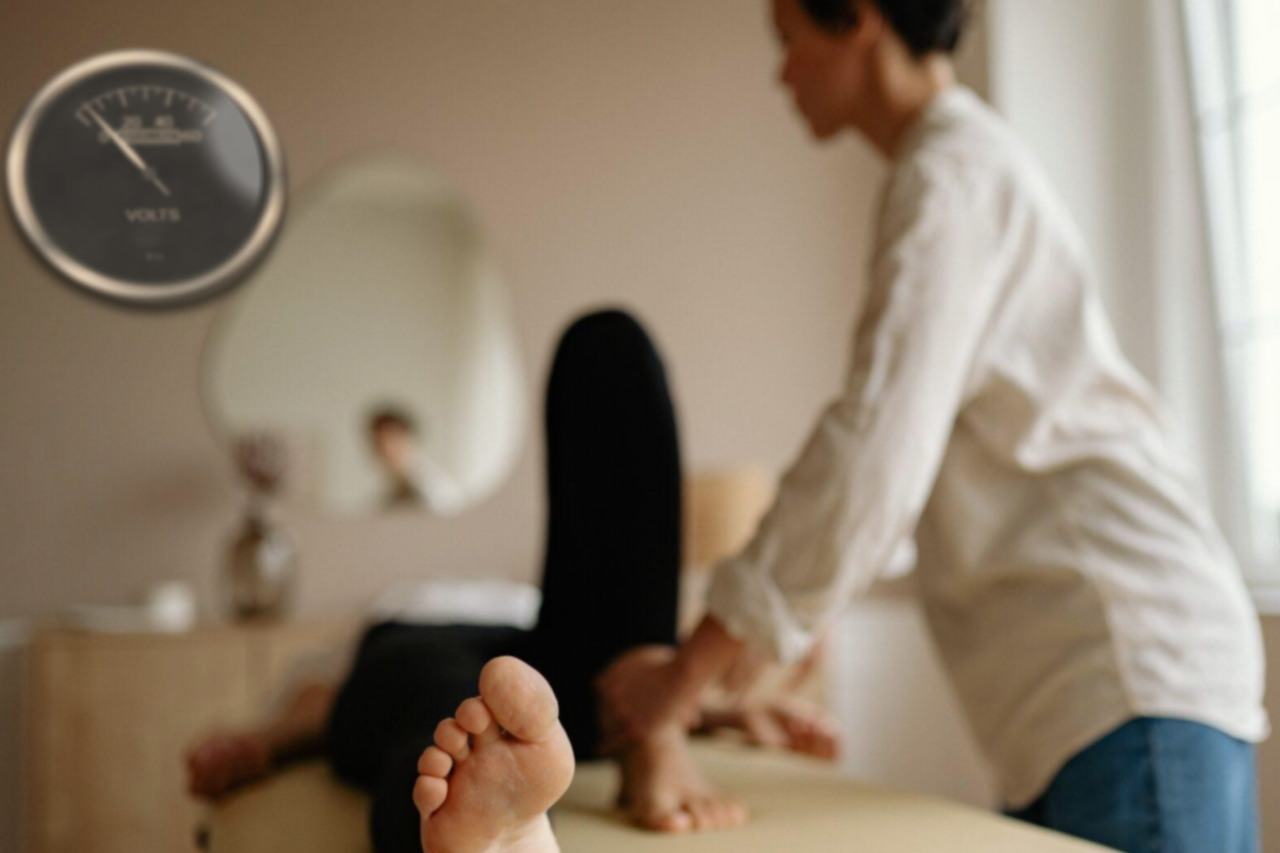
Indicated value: 5 V
